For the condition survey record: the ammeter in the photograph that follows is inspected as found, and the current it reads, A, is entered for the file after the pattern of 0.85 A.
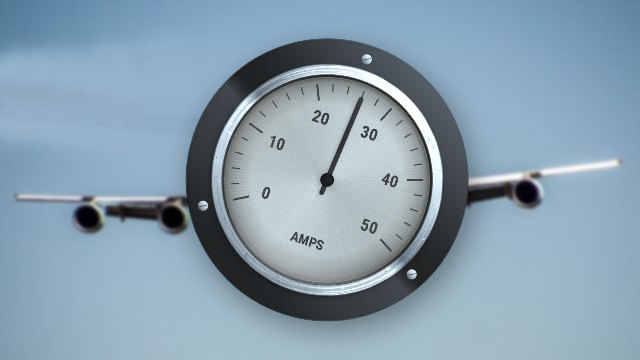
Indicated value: 26 A
